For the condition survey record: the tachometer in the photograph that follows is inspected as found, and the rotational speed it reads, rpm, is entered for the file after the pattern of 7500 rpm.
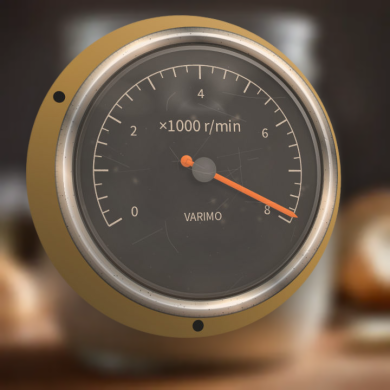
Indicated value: 7875 rpm
